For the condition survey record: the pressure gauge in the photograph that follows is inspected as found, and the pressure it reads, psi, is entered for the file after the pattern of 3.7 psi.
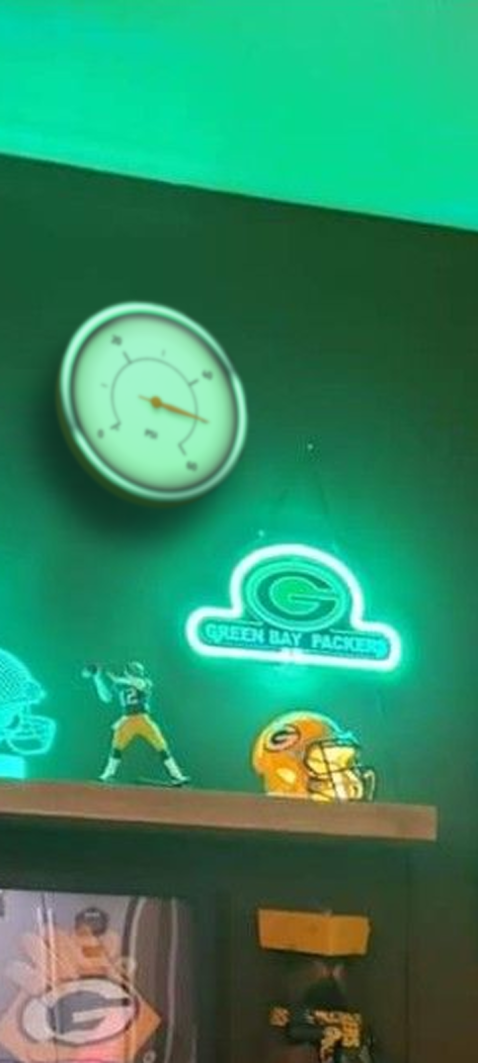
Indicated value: 50 psi
